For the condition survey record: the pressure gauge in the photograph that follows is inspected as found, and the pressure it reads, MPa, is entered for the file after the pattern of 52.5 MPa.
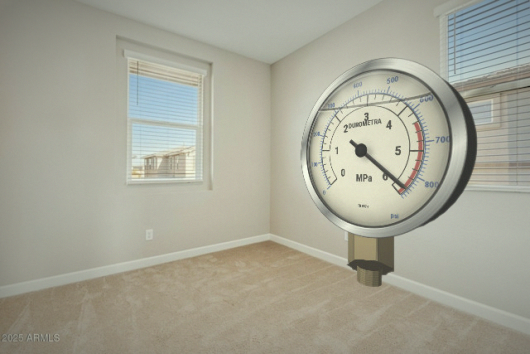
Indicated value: 5.8 MPa
